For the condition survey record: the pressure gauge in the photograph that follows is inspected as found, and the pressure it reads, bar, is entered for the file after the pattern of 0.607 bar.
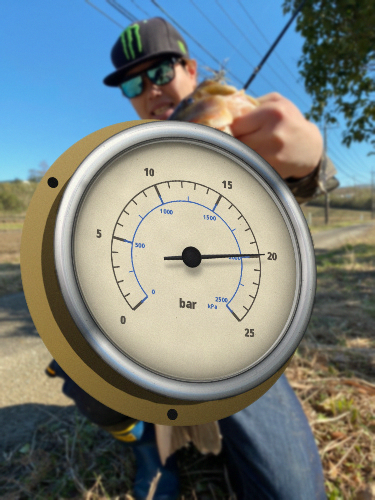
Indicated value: 20 bar
